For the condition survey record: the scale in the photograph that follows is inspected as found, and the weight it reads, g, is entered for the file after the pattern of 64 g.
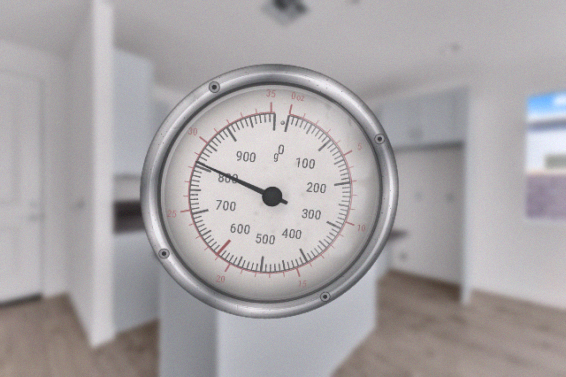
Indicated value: 810 g
